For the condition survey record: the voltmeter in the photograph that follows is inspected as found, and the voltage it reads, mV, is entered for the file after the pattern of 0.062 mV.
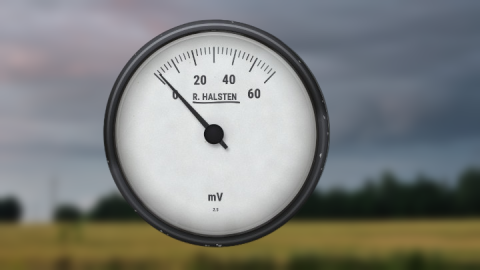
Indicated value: 2 mV
